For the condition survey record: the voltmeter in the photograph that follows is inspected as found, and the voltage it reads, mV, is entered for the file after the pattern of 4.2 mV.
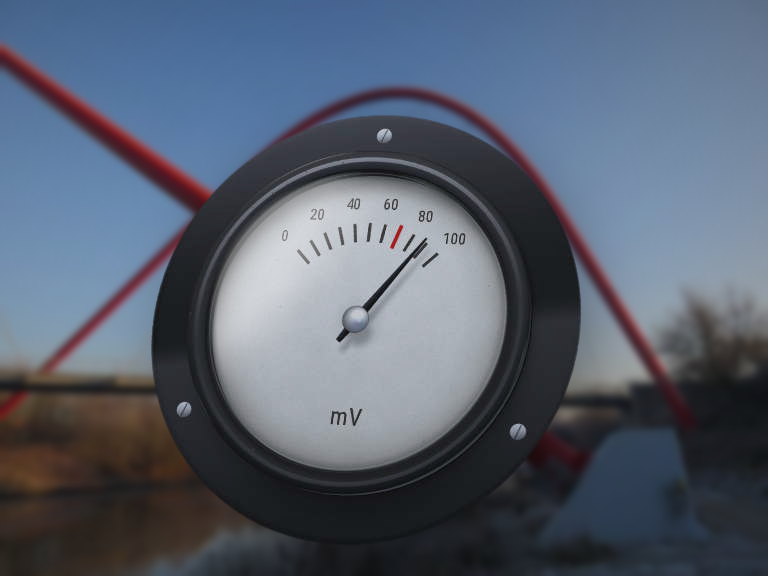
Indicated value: 90 mV
